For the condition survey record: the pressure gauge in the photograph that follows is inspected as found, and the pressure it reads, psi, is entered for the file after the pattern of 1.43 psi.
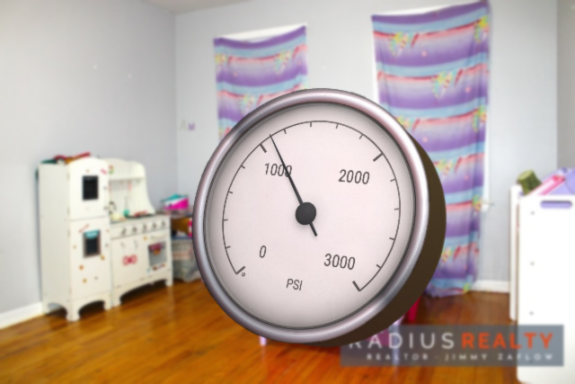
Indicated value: 1100 psi
